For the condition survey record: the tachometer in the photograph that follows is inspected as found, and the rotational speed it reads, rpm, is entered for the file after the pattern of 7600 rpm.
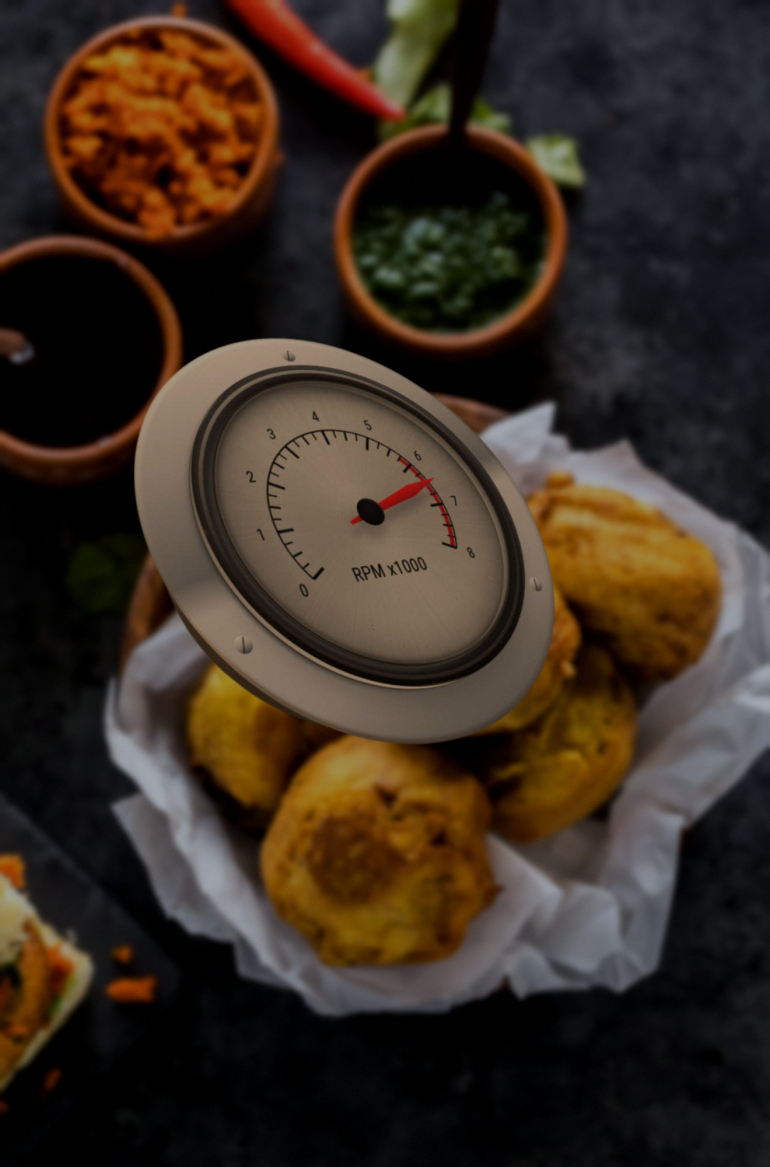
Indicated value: 6500 rpm
